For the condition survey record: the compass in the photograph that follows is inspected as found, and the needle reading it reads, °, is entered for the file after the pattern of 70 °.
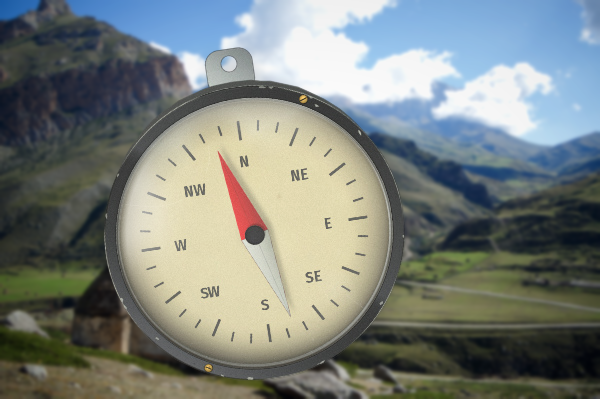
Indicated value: 345 °
